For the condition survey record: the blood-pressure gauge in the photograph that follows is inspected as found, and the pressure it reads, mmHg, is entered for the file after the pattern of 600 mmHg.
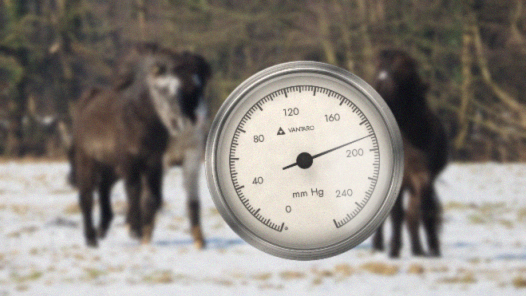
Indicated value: 190 mmHg
